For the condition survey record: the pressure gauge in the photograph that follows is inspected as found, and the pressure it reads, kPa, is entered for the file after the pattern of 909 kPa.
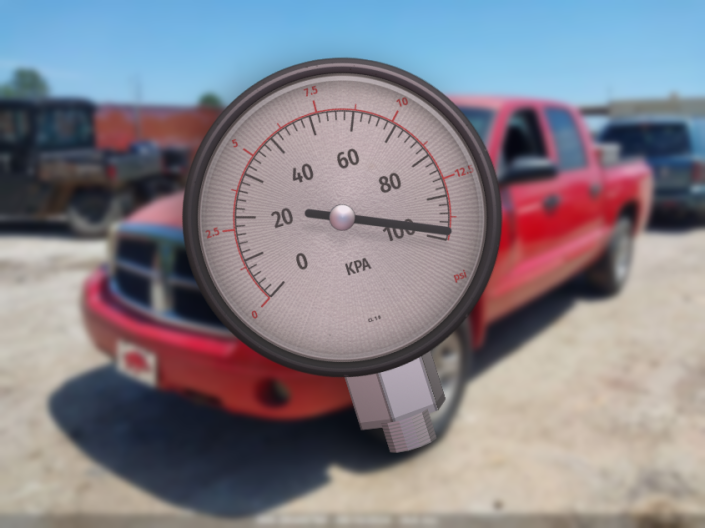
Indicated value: 98 kPa
